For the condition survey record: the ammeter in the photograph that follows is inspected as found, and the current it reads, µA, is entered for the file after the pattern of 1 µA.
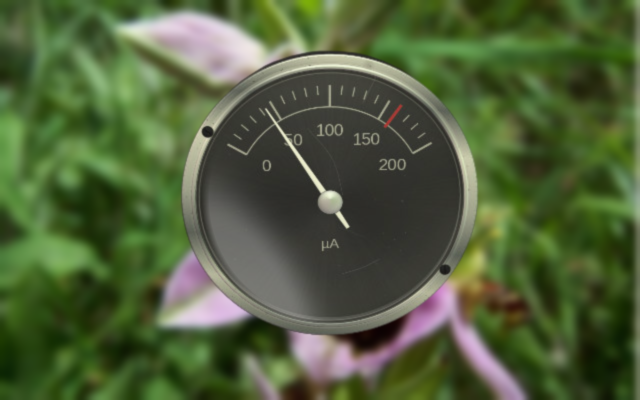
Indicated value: 45 µA
